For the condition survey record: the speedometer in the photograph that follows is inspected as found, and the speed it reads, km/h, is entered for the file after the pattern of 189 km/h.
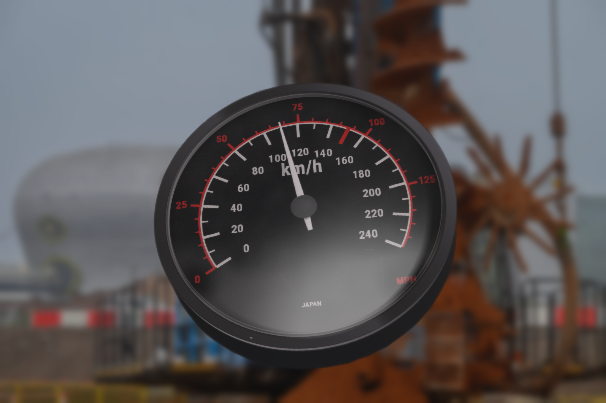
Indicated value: 110 km/h
